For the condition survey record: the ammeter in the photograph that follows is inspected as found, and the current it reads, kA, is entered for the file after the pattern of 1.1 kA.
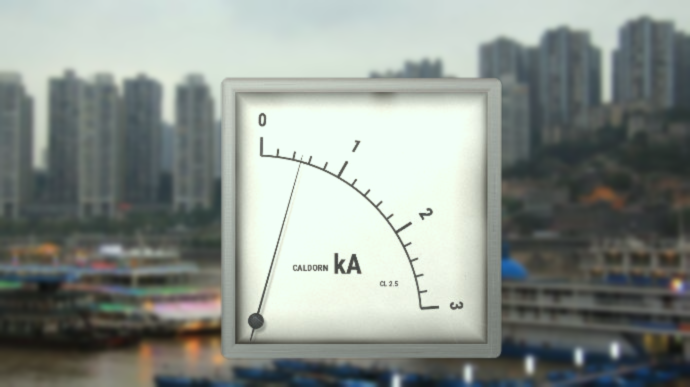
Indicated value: 0.5 kA
